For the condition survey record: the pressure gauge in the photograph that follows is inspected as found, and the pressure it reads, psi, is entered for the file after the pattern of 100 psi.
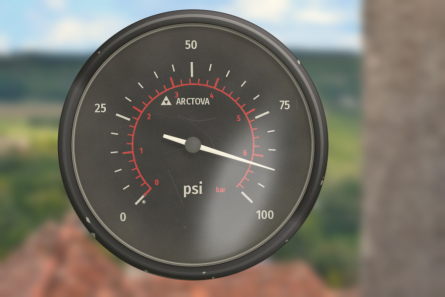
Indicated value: 90 psi
